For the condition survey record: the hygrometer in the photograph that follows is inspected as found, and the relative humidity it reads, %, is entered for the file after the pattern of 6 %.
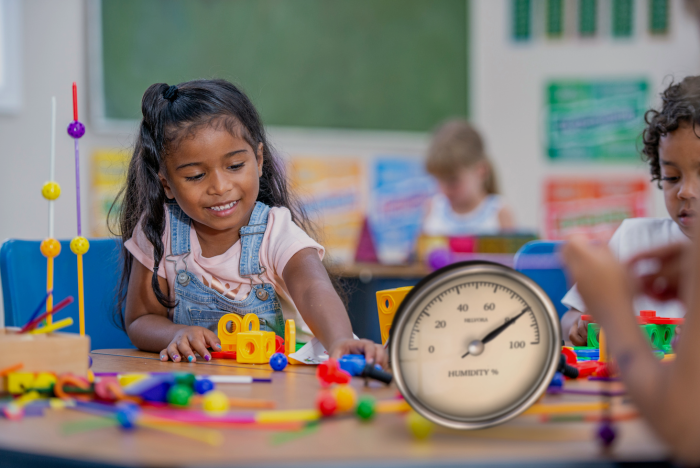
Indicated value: 80 %
